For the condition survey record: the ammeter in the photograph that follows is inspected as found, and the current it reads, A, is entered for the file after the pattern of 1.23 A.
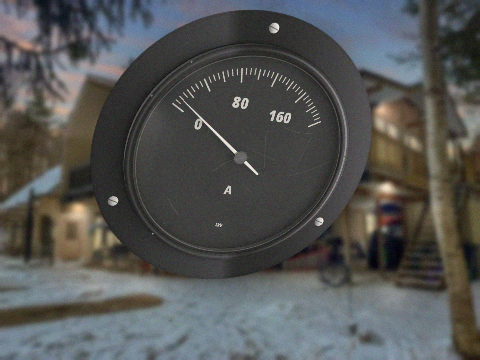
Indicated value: 10 A
